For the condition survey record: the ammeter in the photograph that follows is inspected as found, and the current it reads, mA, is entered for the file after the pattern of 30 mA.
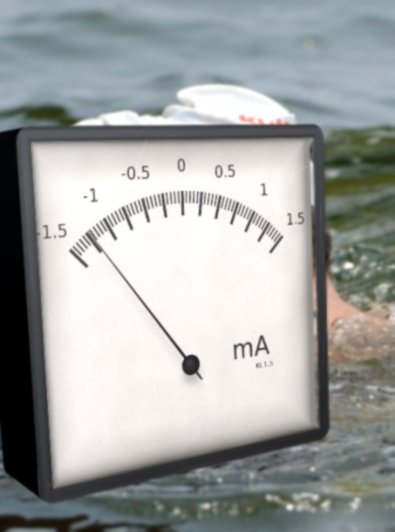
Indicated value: -1.25 mA
